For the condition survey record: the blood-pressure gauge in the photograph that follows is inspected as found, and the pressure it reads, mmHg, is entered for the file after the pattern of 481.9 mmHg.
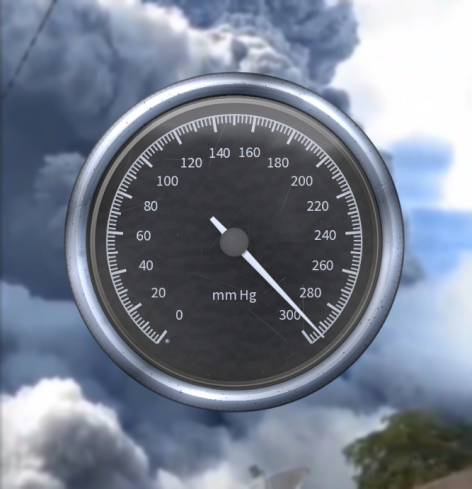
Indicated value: 294 mmHg
